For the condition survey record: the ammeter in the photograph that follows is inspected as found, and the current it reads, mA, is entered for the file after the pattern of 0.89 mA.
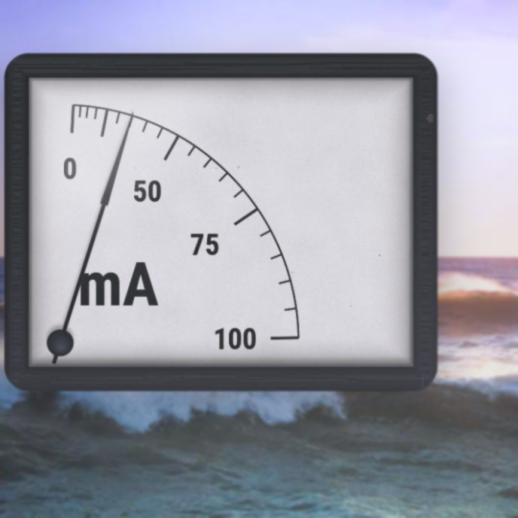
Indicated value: 35 mA
